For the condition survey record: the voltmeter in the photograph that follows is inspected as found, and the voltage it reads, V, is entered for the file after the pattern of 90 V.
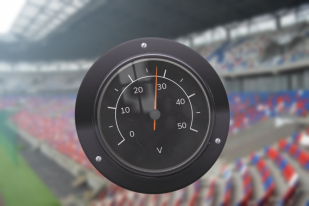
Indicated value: 27.5 V
